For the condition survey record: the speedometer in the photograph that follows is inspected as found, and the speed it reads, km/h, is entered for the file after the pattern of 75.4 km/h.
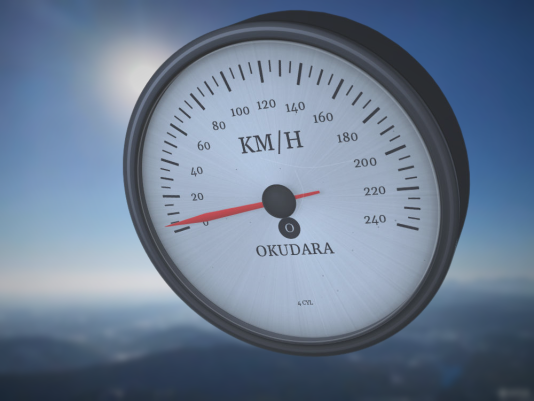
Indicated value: 5 km/h
